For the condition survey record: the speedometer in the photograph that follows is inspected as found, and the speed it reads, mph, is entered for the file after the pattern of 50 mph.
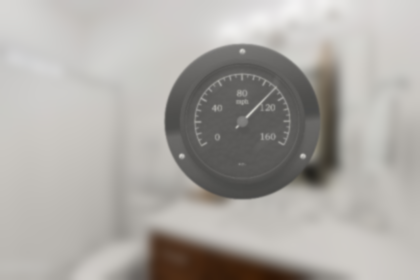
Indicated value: 110 mph
